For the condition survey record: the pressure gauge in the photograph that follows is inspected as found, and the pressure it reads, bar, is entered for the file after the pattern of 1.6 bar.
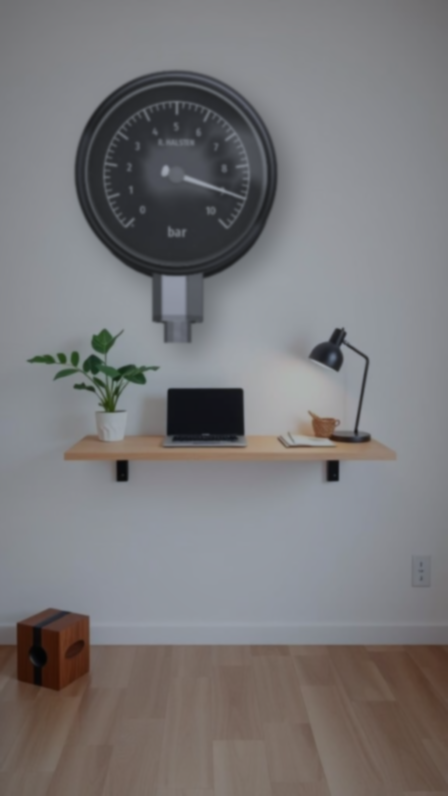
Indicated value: 9 bar
